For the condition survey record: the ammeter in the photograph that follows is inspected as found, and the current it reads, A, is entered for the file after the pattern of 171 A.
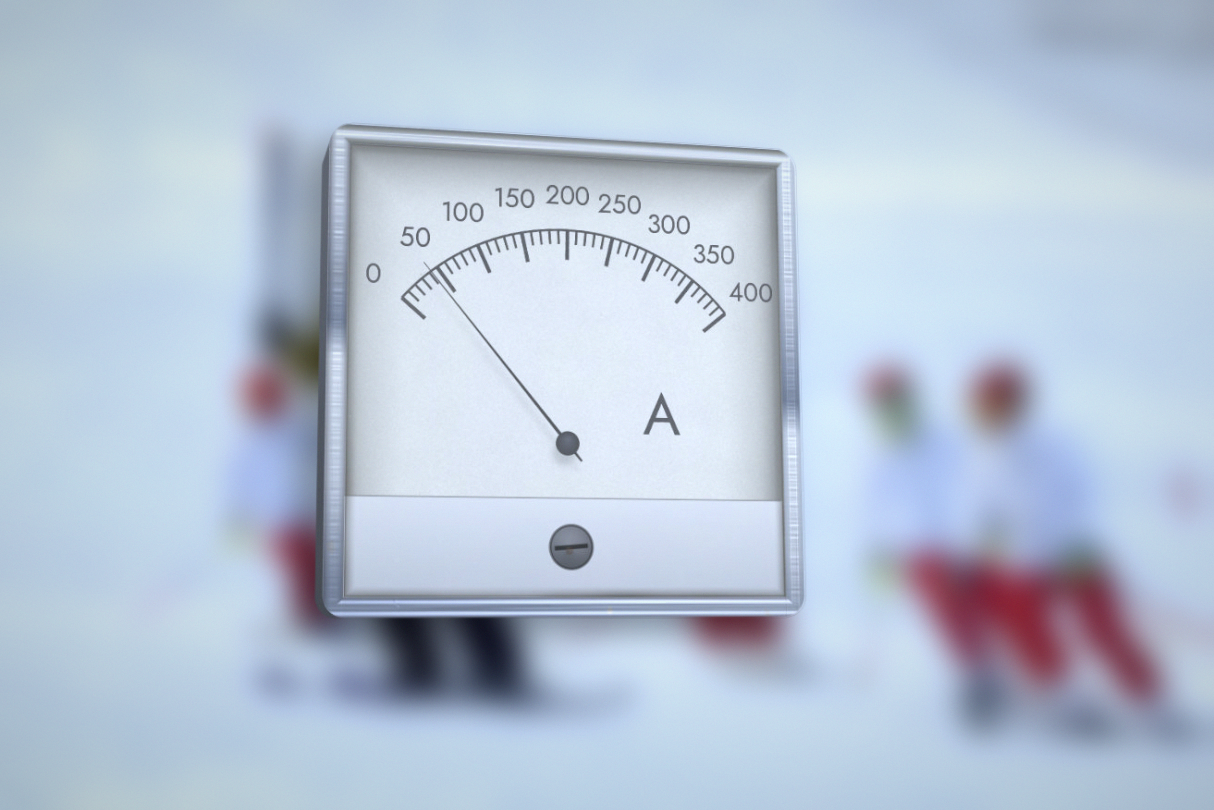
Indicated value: 40 A
